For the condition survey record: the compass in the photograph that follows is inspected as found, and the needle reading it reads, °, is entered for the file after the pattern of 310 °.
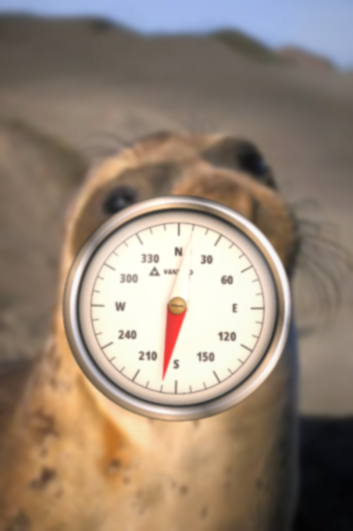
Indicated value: 190 °
